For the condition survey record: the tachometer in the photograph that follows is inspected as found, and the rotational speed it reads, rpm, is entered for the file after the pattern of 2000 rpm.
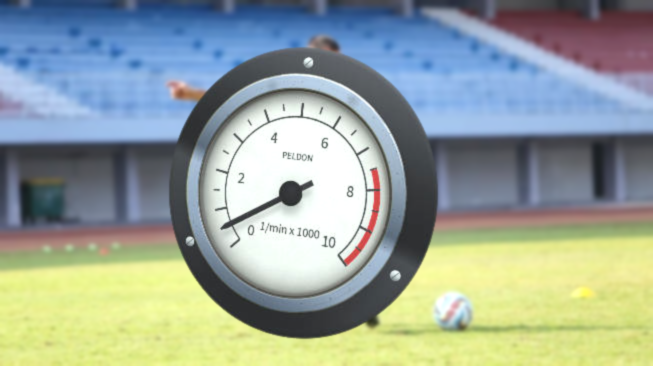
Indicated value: 500 rpm
